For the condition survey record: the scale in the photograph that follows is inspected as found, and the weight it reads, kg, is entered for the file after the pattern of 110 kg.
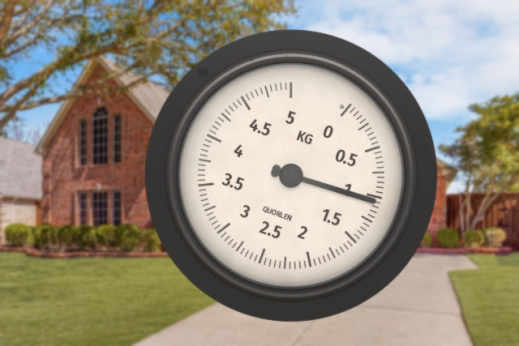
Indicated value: 1.05 kg
